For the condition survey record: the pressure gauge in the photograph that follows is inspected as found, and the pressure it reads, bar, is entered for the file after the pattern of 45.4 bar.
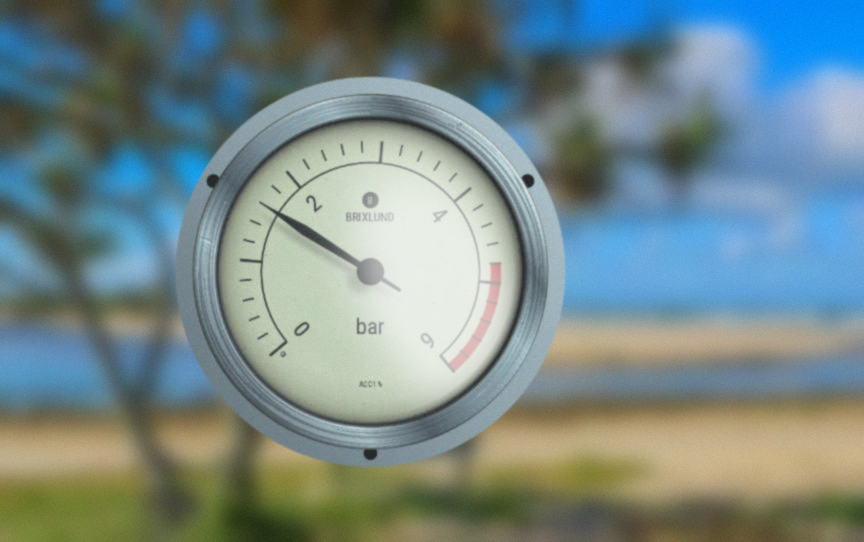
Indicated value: 1.6 bar
